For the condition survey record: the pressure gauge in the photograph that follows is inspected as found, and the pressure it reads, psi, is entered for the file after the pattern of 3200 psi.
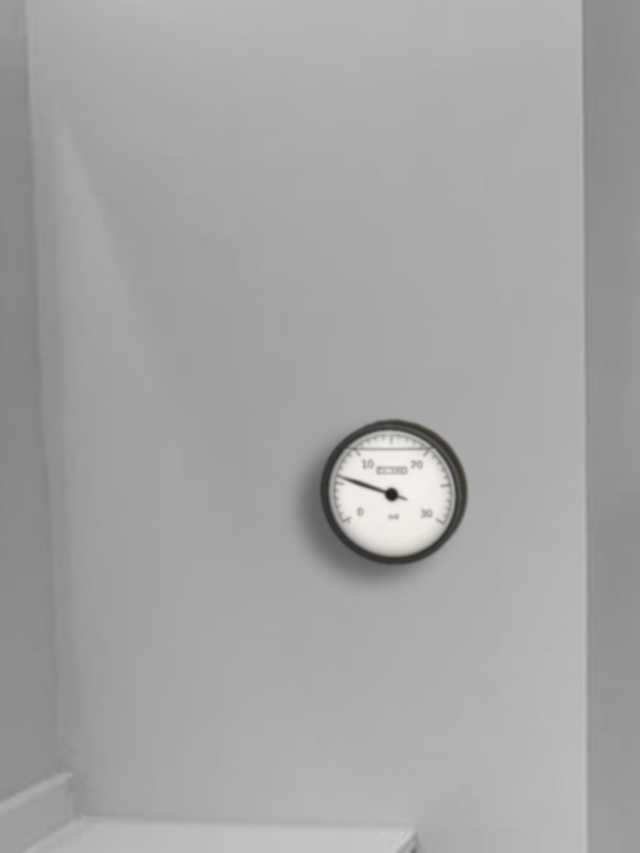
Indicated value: 6 psi
